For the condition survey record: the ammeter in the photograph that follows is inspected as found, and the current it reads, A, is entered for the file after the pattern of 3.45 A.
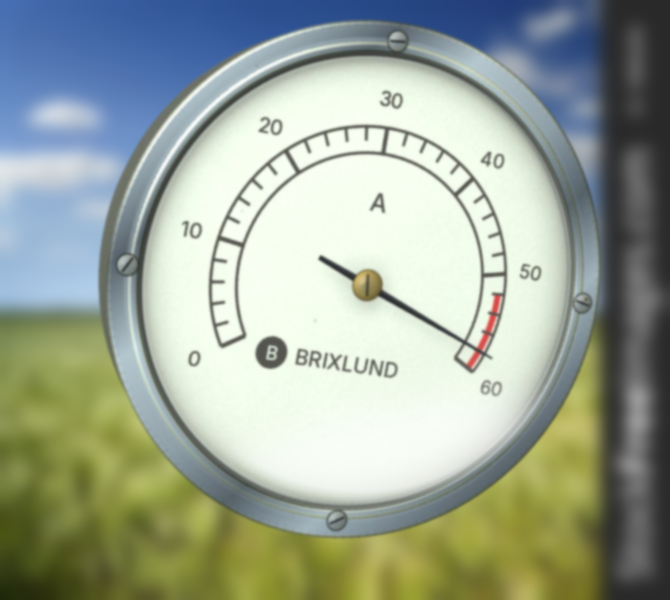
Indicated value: 58 A
